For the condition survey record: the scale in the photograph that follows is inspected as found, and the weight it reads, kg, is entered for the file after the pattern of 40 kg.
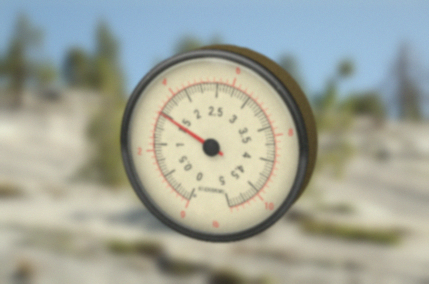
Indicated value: 1.5 kg
